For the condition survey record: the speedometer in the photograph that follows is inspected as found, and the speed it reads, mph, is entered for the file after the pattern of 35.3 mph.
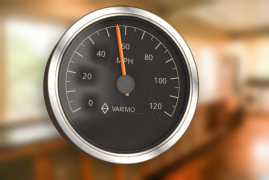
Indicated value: 55 mph
